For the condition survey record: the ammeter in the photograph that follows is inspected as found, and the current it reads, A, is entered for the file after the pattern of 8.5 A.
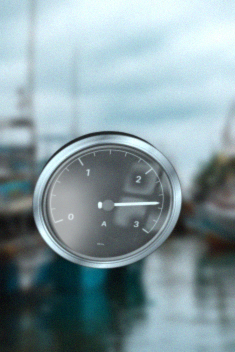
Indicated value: 2.5 A
